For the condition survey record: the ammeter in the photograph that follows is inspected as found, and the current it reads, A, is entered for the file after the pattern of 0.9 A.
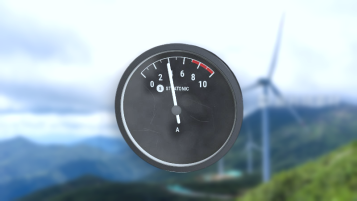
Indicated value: 4 A
